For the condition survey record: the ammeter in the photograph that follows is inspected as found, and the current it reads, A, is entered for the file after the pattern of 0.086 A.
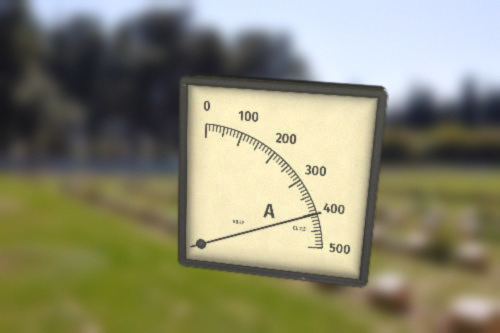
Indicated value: 400 A
